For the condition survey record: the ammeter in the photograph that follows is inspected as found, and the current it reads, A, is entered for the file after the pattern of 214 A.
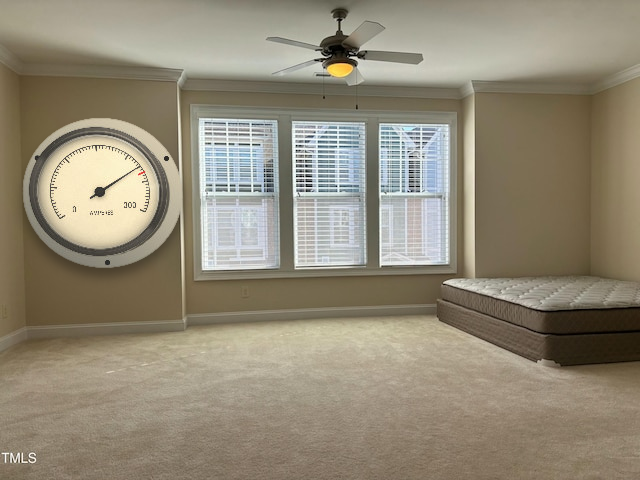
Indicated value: 225 A
